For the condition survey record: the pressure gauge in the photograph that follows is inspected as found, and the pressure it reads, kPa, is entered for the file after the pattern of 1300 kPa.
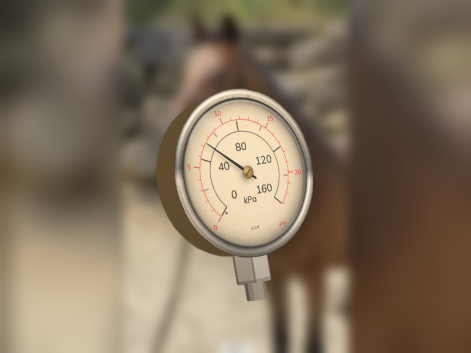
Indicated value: 50 kPa
